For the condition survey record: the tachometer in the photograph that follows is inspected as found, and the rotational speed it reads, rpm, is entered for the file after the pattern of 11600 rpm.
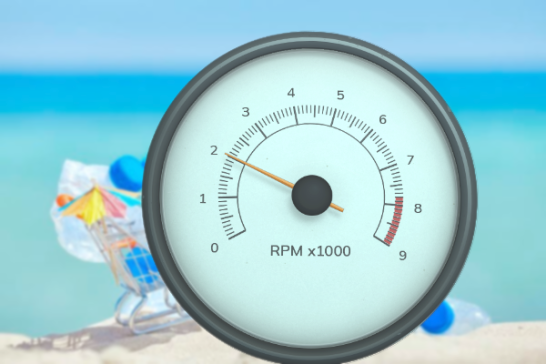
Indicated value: 2000 rpm
